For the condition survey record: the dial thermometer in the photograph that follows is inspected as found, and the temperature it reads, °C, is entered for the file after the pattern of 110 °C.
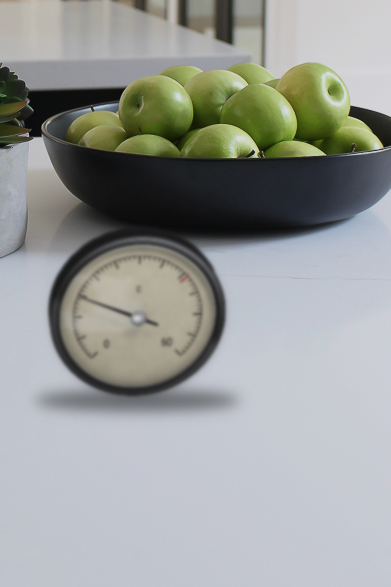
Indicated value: 15 °C
